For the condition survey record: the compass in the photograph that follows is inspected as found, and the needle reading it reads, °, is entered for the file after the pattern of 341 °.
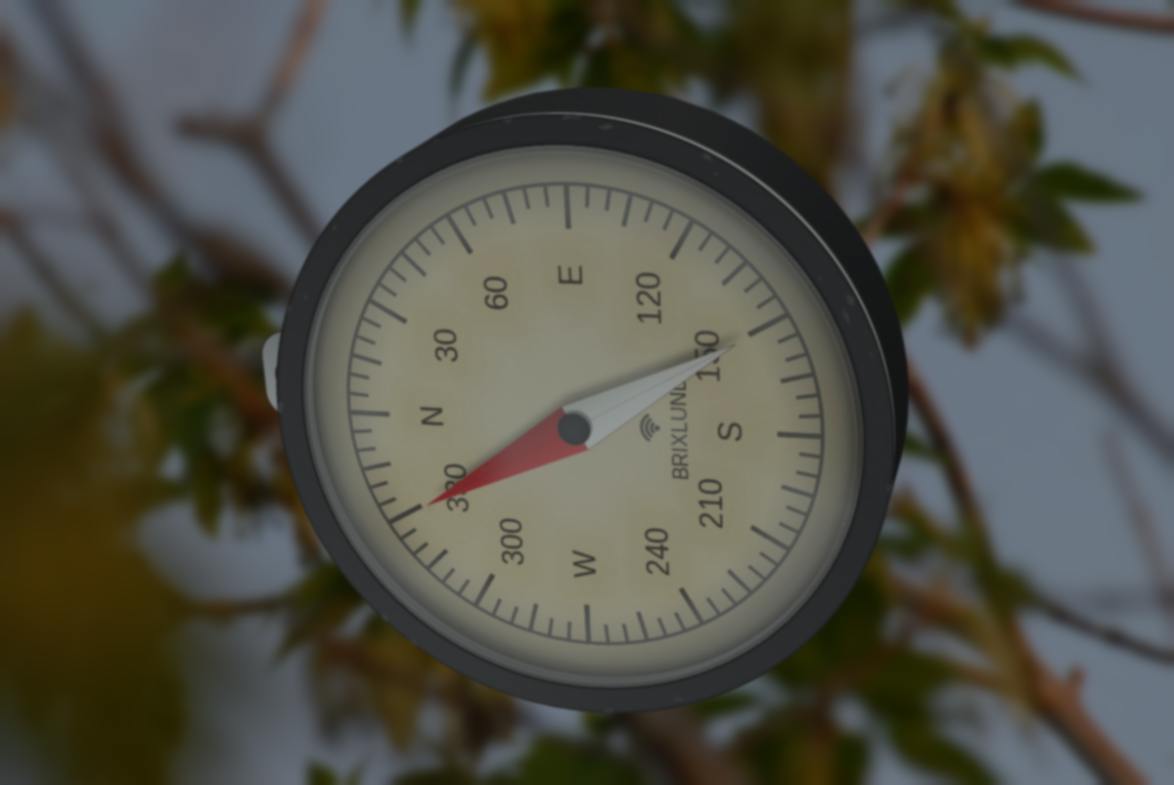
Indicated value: 330 °
